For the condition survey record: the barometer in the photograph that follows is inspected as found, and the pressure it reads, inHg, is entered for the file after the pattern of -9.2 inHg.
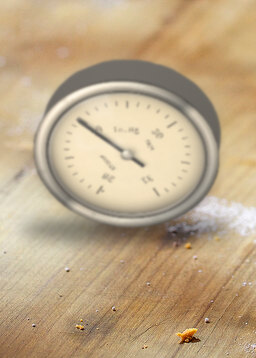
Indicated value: 29 inHg
